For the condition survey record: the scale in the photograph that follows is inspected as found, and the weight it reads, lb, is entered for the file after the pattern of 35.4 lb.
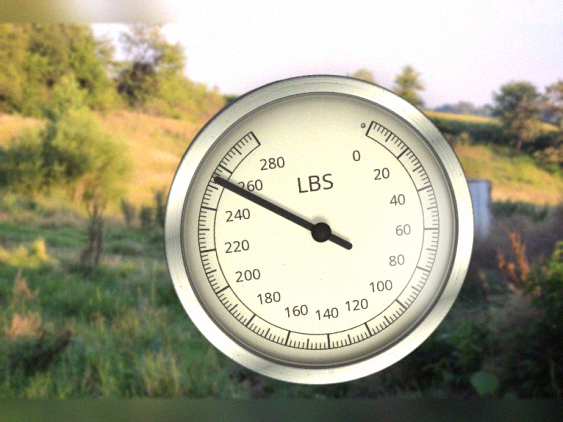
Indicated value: 254 lb
